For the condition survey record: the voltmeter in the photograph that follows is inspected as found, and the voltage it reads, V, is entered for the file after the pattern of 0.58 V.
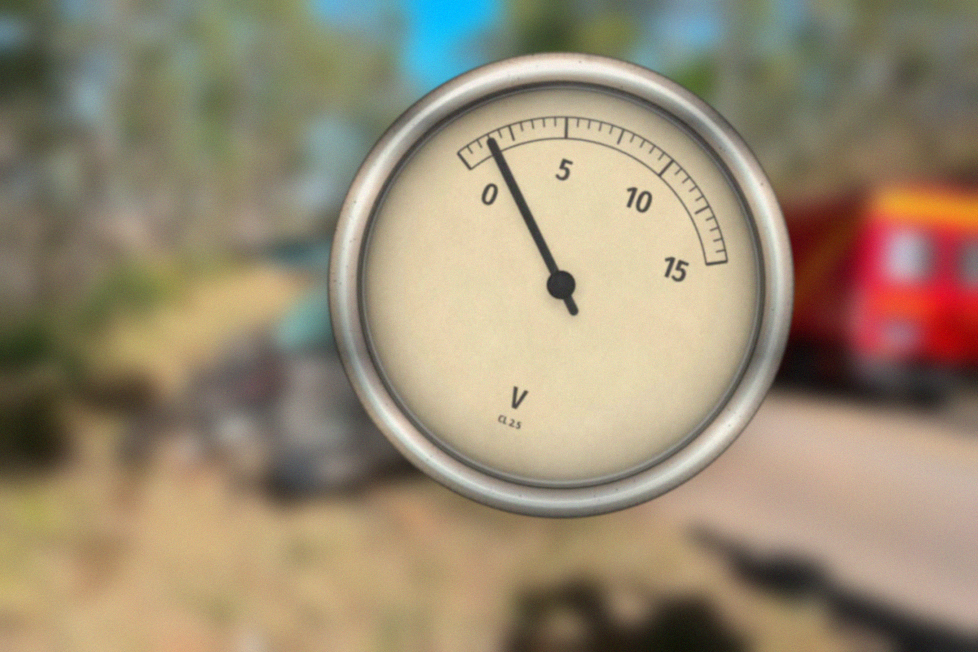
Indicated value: 1.5 V
